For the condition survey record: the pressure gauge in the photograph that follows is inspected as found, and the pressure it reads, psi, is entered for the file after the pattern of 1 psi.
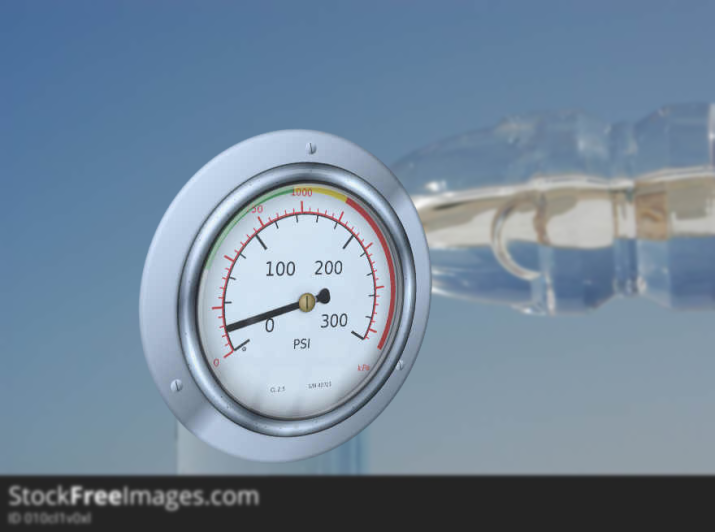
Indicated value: 20 psi
